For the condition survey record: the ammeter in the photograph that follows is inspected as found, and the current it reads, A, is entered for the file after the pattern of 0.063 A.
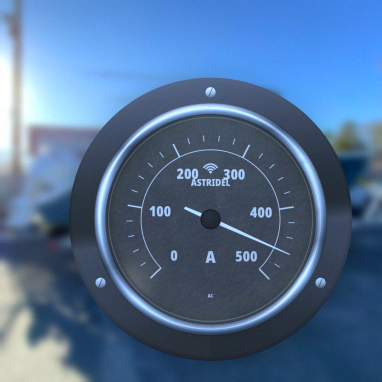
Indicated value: 460 A
